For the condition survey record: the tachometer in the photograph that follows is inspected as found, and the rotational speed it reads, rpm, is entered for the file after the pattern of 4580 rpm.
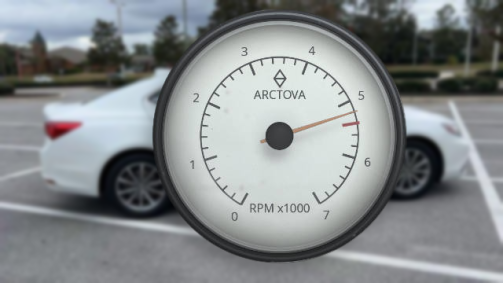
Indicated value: 5200 rpm
